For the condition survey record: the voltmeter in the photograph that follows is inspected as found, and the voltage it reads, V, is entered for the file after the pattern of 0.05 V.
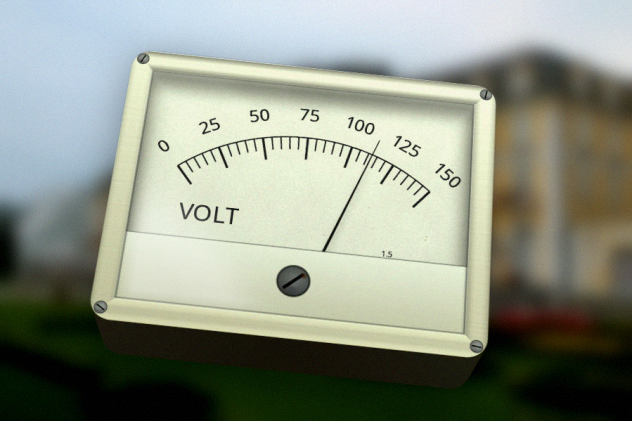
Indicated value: 112.5 V
